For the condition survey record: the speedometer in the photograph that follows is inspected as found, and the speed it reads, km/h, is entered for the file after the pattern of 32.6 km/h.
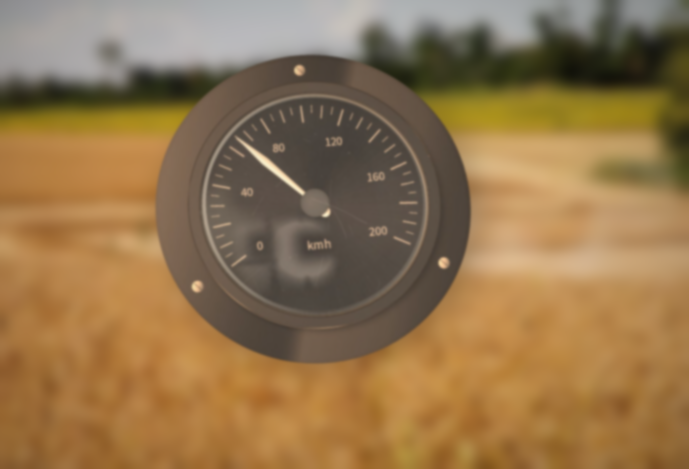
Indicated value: 65 km/h
